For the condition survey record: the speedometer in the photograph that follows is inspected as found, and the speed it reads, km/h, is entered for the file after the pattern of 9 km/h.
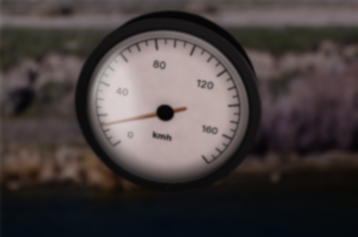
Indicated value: 15 km/h
